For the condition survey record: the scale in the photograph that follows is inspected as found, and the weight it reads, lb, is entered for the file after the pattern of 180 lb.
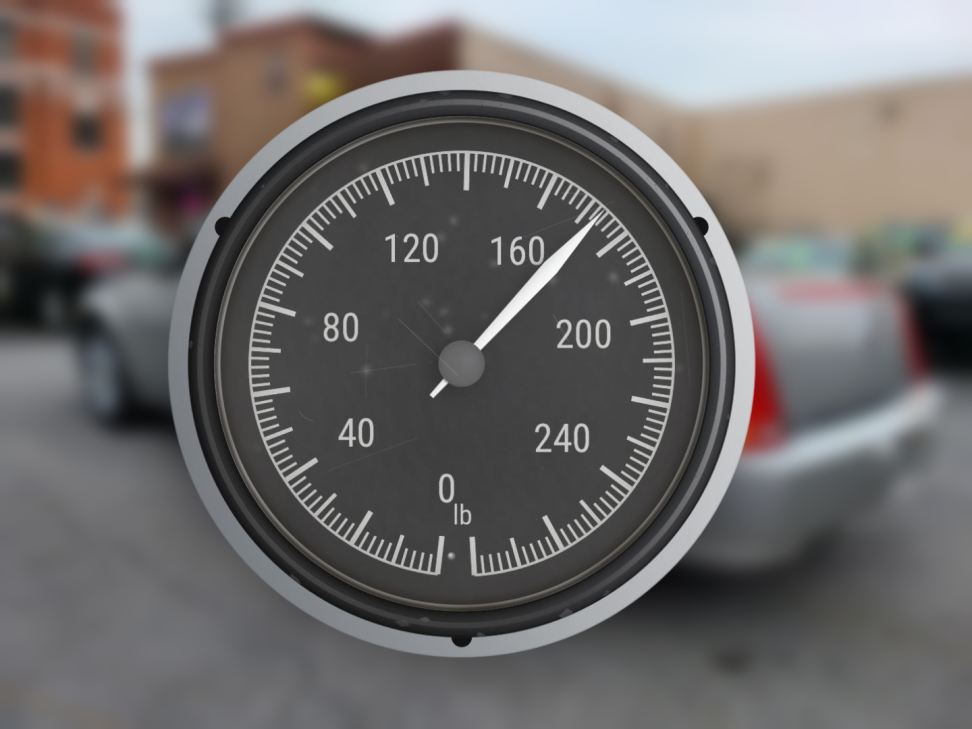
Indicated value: 173 lb
